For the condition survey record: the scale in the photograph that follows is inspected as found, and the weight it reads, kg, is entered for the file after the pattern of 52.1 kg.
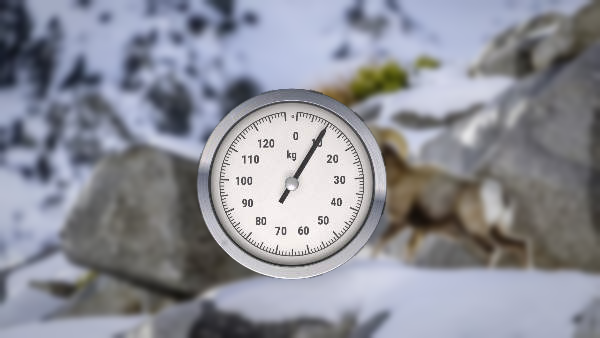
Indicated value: 10 kg
